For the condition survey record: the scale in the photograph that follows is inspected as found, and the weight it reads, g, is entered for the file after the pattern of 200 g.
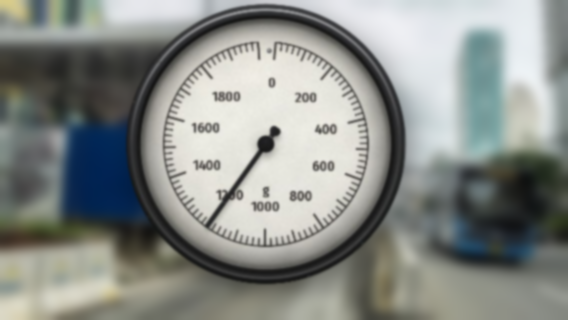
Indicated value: 1200 g
